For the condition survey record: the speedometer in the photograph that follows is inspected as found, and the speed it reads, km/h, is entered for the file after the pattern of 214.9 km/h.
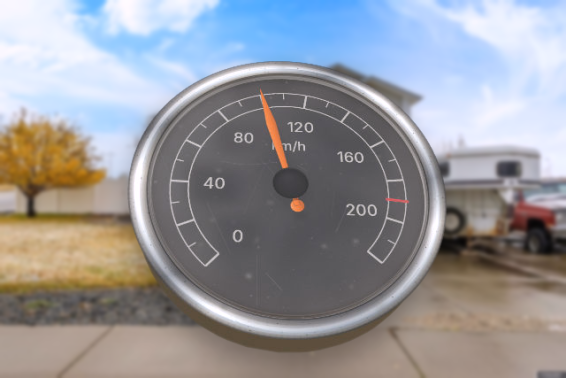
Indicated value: 100 km/h
